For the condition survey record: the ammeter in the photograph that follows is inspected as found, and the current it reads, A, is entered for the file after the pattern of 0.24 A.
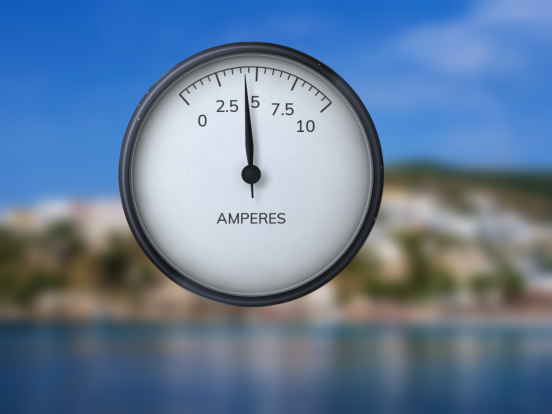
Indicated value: 4.25 A
